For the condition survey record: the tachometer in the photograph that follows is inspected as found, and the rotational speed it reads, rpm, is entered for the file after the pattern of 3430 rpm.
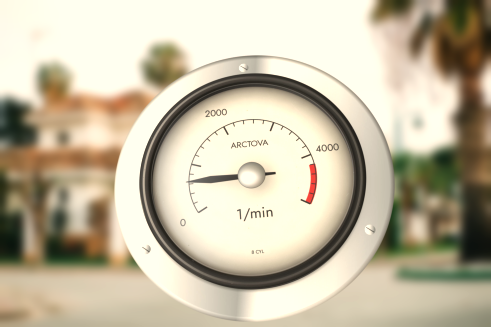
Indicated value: 600 rpm
